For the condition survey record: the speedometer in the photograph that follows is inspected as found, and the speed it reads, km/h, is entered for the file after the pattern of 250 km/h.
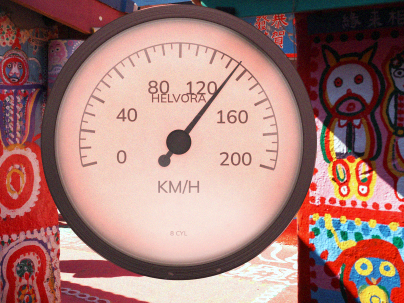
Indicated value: 135 km/h
